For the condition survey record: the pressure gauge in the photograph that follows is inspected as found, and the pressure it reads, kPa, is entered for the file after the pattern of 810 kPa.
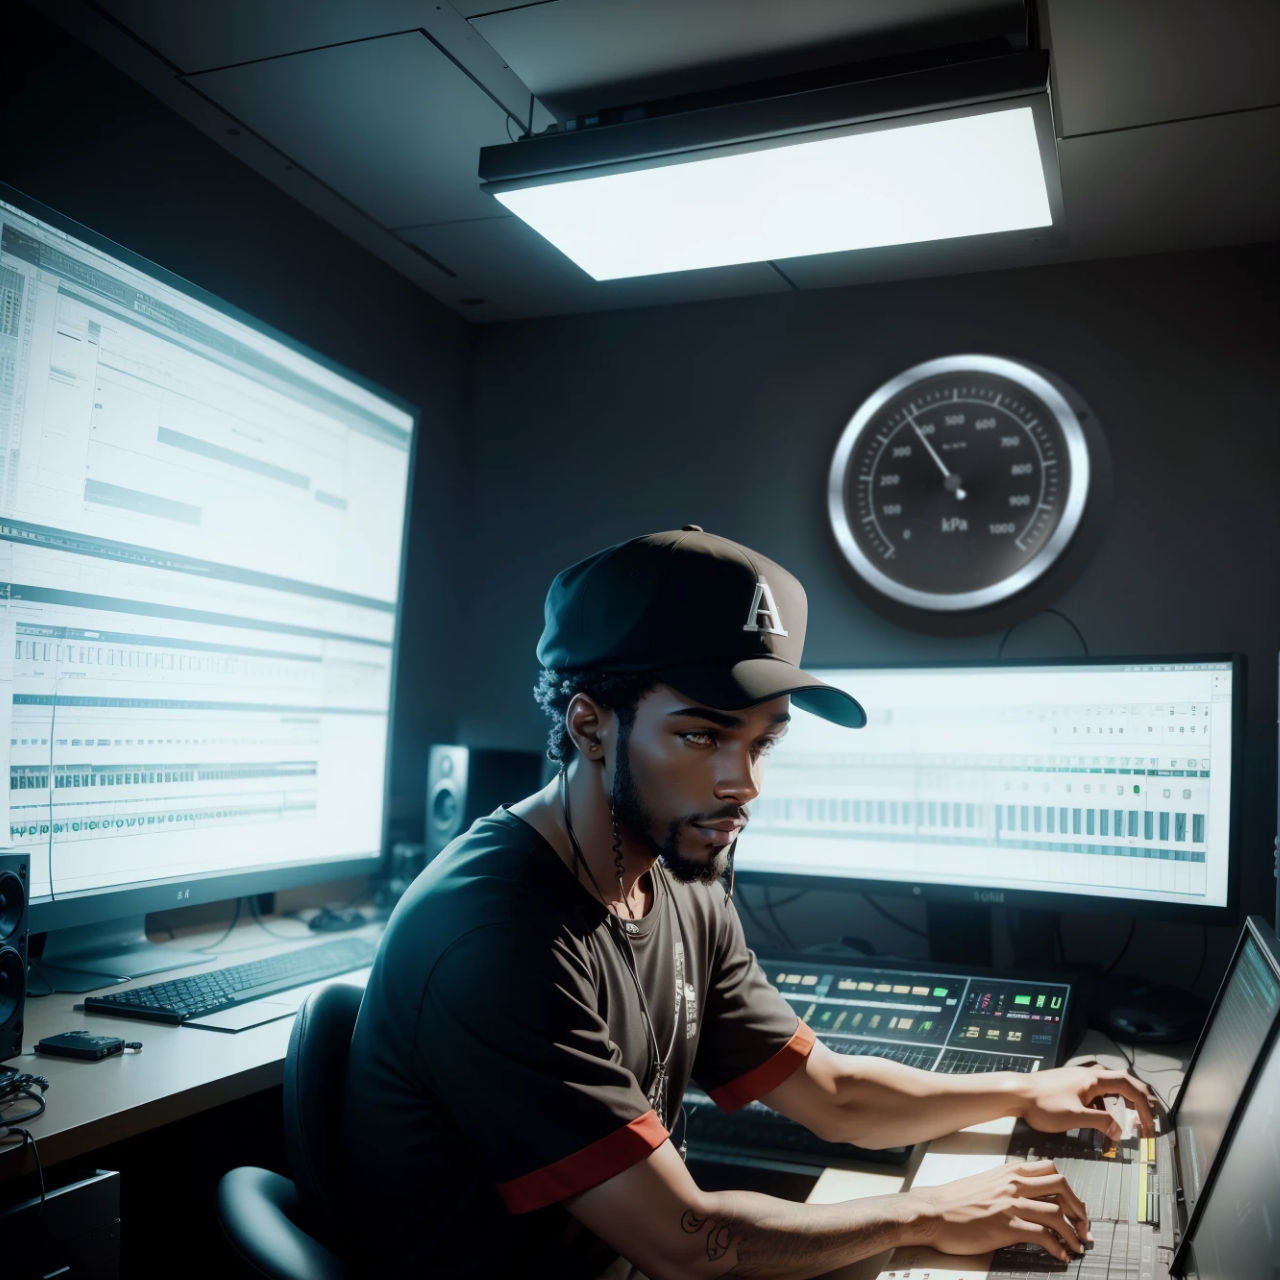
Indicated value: 380 kPa
